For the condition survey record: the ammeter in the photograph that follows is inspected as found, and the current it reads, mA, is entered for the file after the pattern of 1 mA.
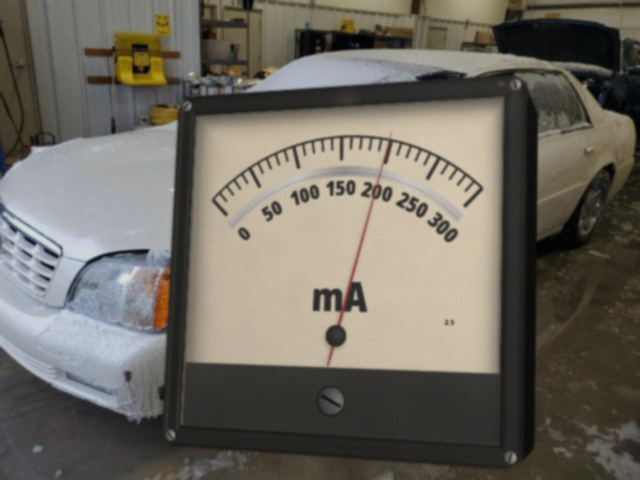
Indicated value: 200 mA
